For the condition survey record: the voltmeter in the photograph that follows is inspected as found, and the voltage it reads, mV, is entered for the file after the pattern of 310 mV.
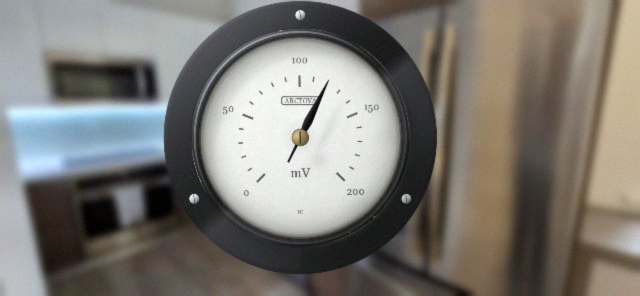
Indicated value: 120 mV
